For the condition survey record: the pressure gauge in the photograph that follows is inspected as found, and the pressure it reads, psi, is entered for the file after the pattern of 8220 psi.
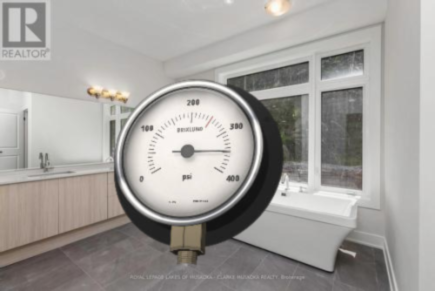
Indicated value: 350 psi
